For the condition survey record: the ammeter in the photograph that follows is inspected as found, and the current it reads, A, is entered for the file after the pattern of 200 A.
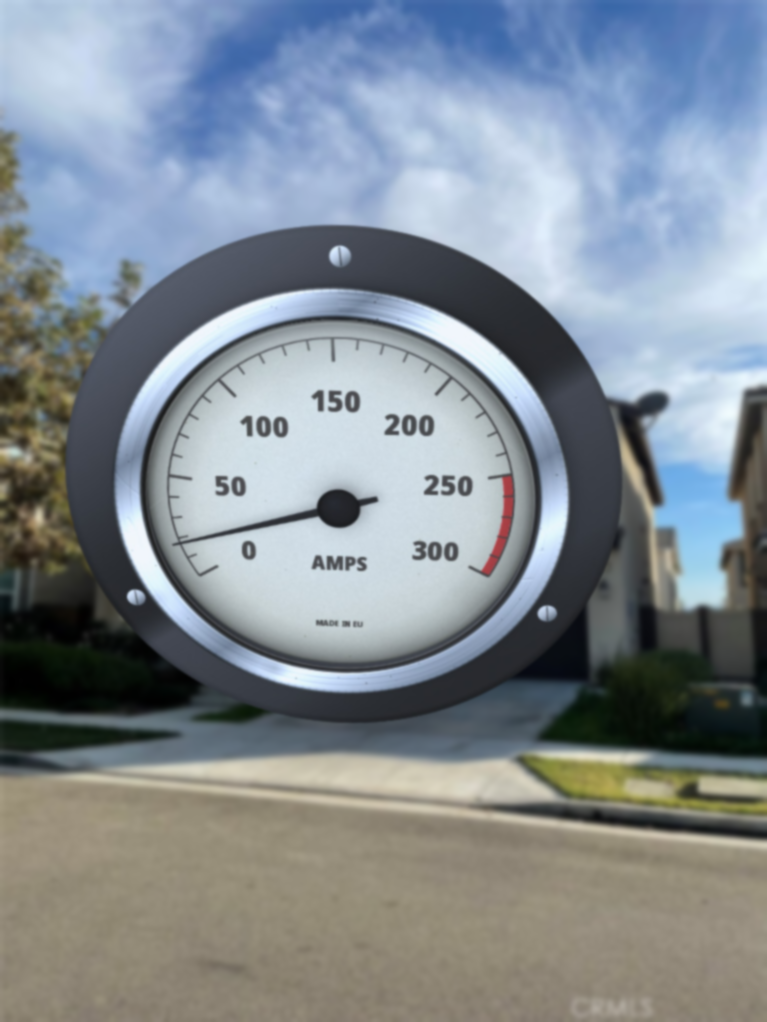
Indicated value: 20 A
